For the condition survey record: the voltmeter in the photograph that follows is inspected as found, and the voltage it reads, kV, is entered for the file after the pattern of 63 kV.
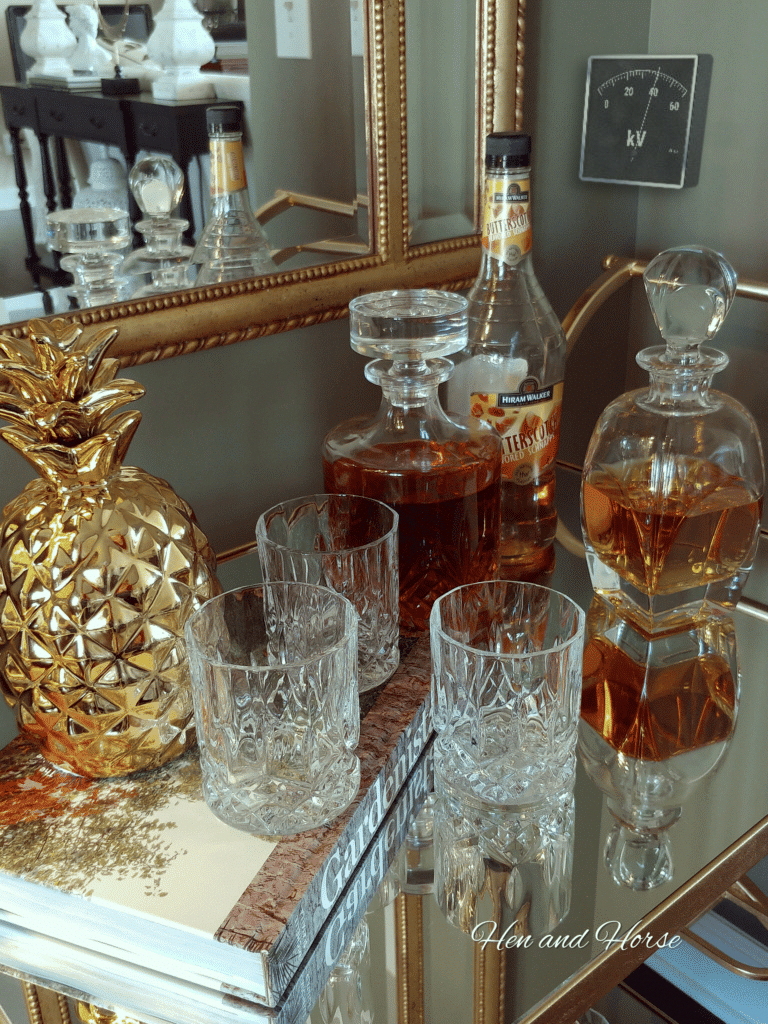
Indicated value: 40 kV
